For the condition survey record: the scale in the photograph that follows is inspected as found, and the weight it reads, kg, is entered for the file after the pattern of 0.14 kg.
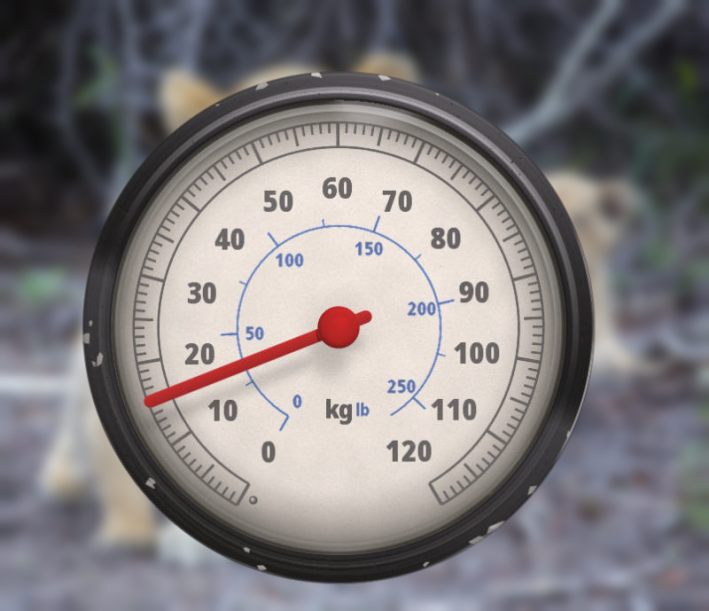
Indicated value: 15.5 kg
